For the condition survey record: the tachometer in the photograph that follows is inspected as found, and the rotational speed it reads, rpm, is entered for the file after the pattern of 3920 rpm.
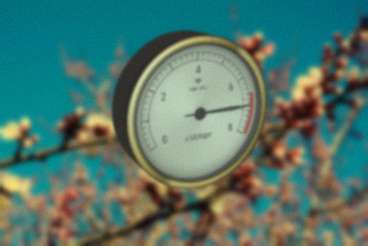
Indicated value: 7000 rpm
